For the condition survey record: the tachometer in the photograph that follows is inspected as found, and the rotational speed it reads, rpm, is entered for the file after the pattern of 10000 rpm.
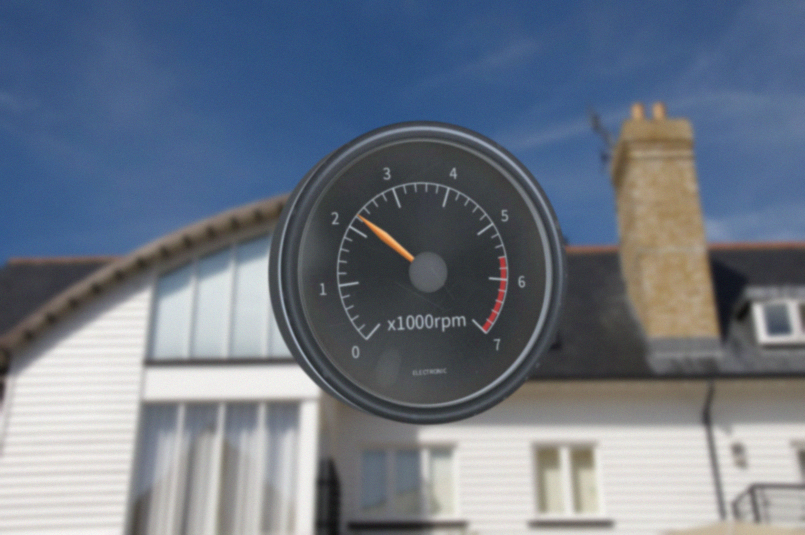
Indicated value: 2200 rpm
